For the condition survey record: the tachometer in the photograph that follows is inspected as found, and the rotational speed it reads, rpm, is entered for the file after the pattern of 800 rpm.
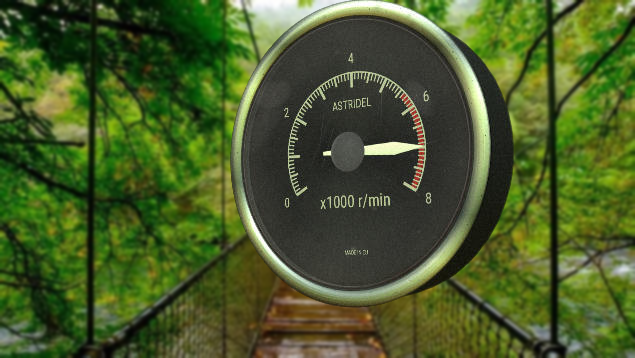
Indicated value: 7000 rpm
